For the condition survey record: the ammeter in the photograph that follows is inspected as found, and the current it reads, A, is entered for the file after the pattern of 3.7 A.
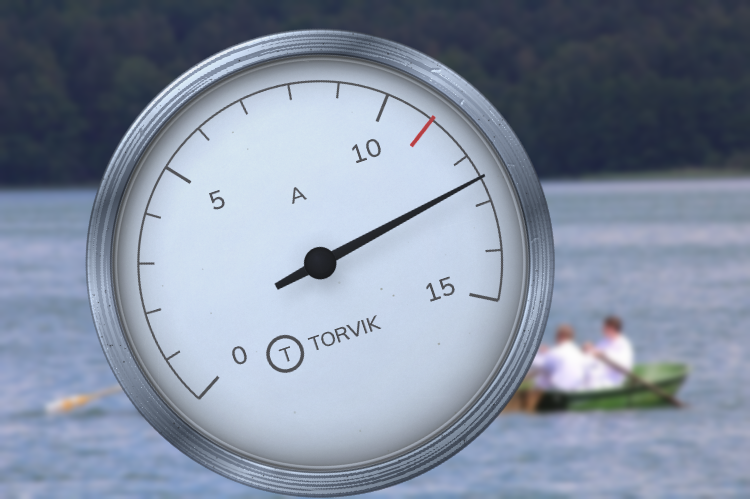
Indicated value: 12.5 A
